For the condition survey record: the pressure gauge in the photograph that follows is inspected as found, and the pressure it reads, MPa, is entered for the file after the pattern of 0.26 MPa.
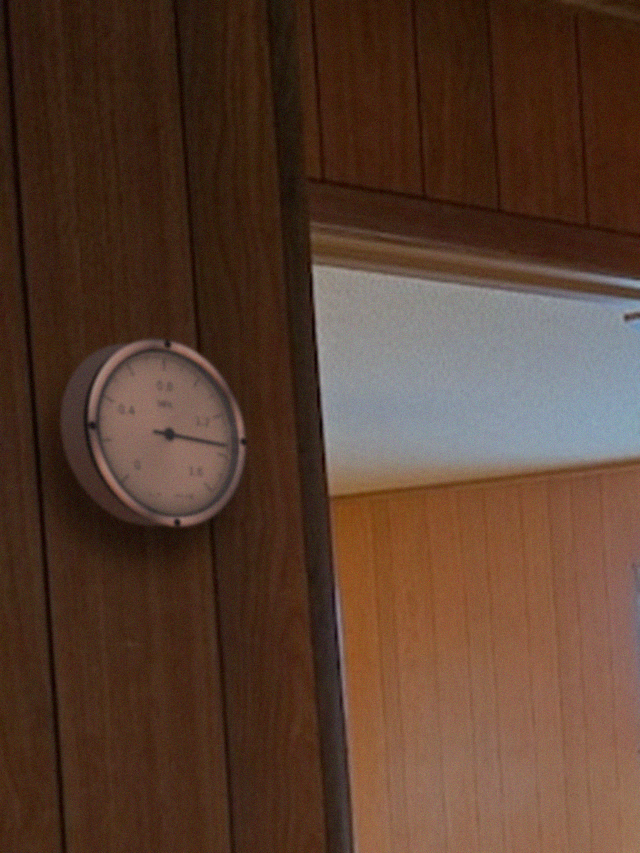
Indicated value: 1.35 MPa
